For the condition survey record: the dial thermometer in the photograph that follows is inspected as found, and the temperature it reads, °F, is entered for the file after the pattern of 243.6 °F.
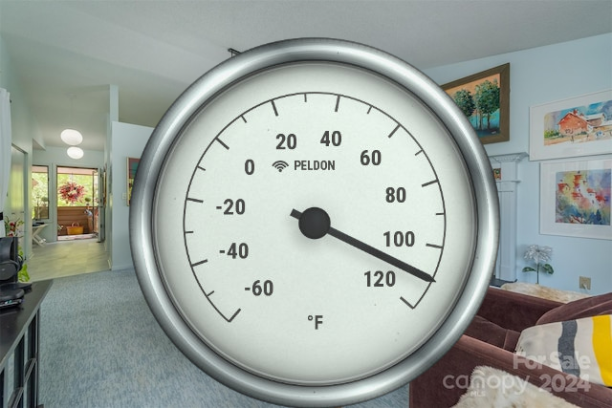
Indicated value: 110 °F
